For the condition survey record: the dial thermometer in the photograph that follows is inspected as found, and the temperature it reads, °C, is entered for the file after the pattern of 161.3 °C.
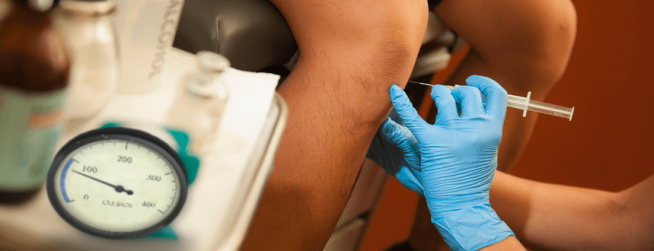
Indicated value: 80 °C
